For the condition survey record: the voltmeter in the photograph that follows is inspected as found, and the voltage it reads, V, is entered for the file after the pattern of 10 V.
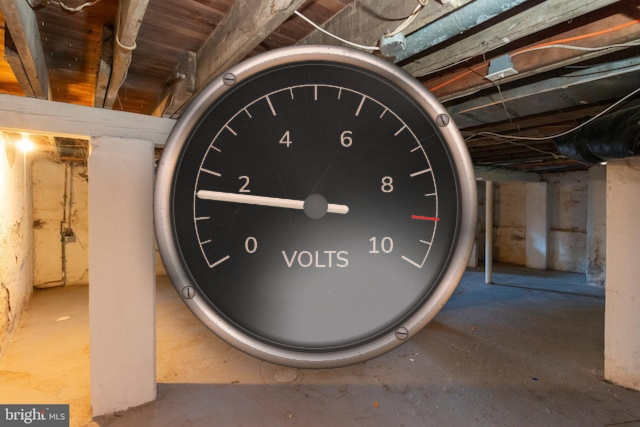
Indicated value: 1.5 V
